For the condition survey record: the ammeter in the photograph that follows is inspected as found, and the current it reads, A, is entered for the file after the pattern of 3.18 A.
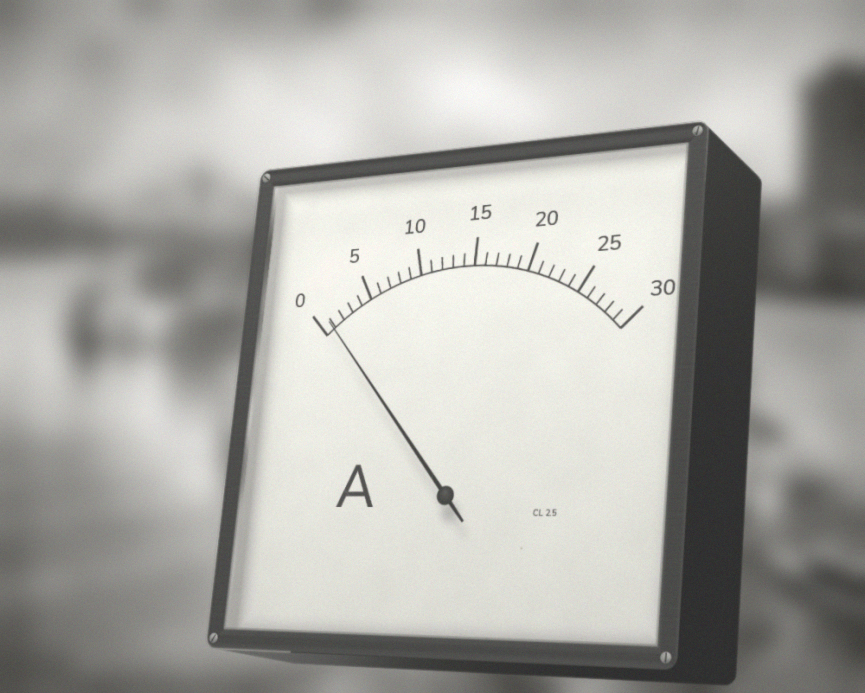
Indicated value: 1 A
